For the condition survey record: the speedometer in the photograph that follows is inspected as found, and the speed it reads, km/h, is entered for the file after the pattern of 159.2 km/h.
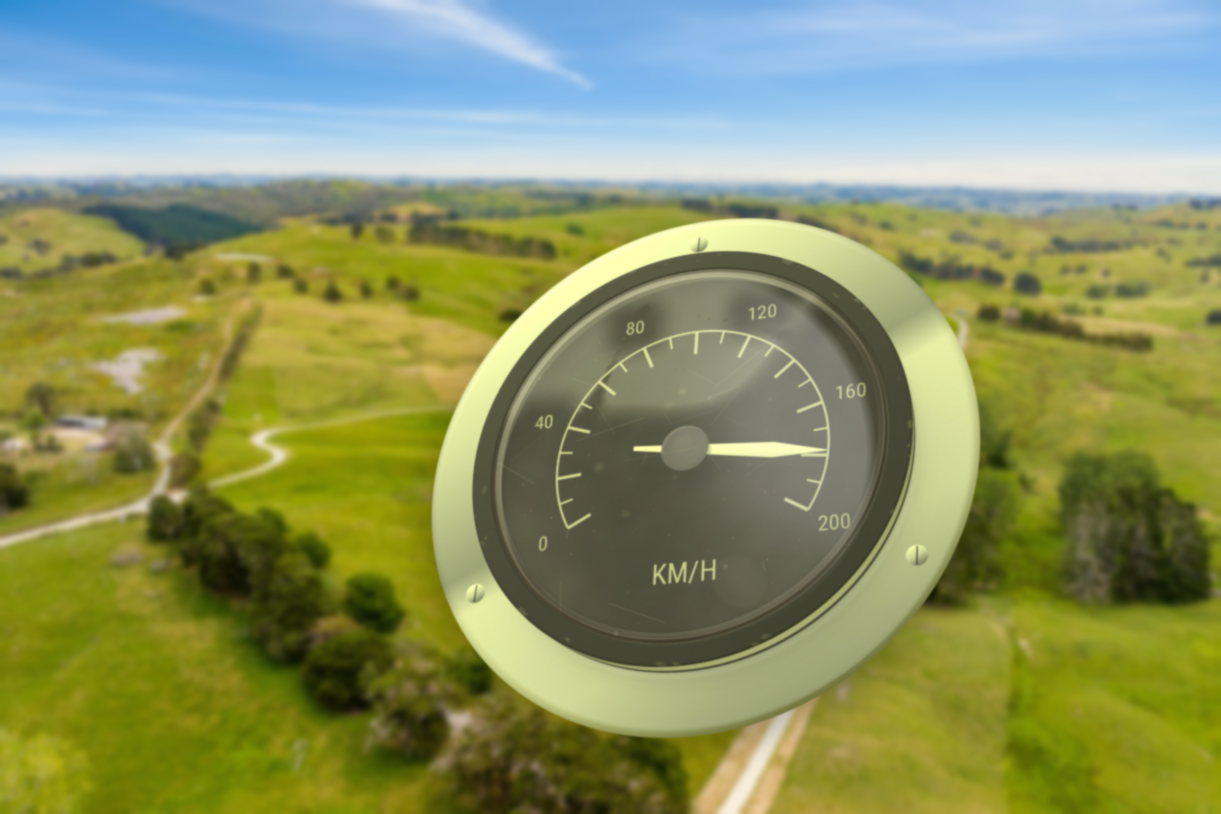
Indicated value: 180 km/h
